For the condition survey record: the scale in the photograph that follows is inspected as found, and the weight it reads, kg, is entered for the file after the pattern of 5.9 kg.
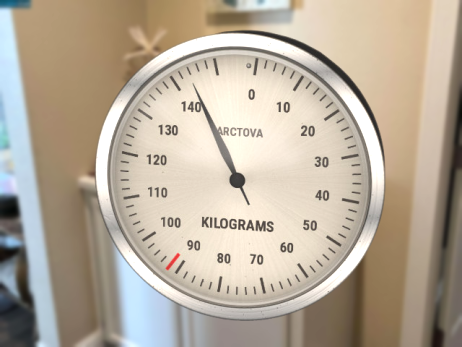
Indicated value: 144 kg
